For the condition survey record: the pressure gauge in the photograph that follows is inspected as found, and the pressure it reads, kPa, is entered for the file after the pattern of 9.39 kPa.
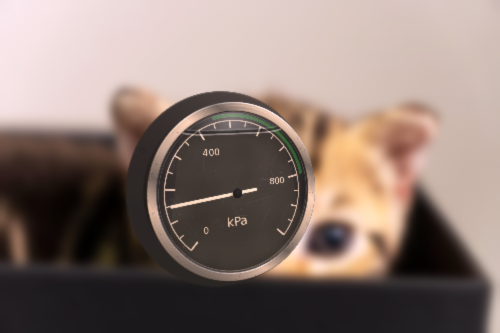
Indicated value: 150 kPa
